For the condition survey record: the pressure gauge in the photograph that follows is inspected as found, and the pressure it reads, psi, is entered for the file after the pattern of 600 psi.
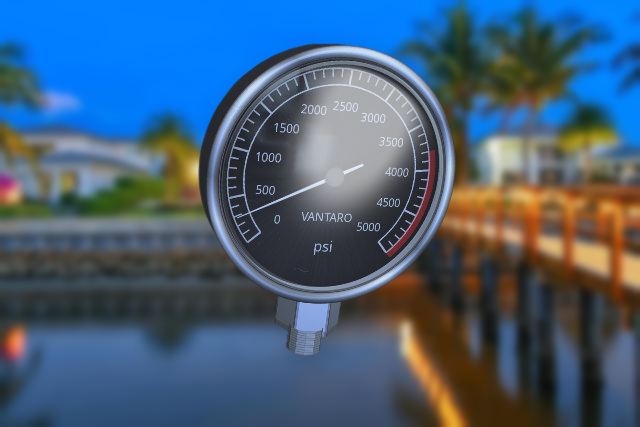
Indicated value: 300 psi
